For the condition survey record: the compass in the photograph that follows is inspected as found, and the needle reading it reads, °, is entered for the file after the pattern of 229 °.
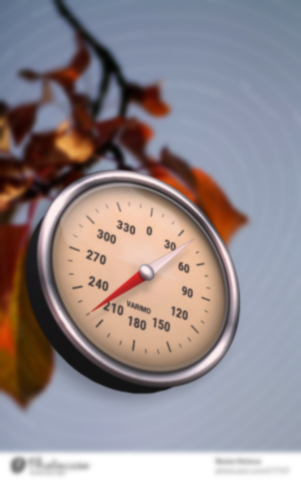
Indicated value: 220 °
